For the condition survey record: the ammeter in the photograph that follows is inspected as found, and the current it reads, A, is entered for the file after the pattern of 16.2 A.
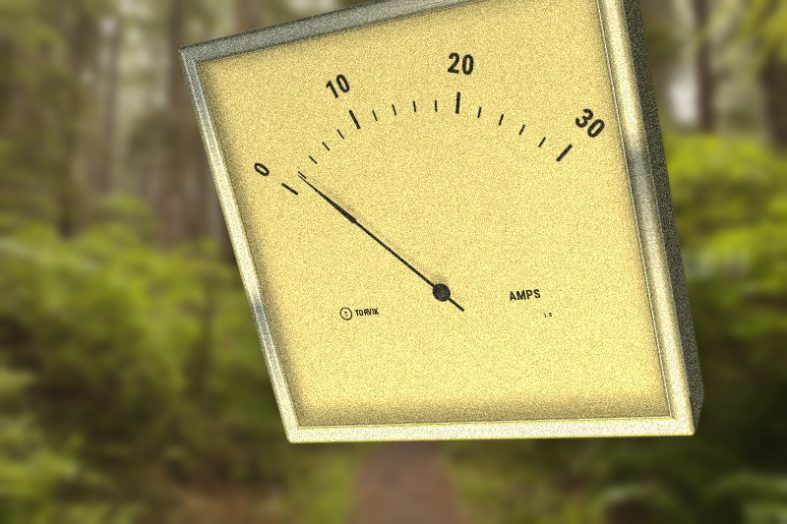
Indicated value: 2 A
